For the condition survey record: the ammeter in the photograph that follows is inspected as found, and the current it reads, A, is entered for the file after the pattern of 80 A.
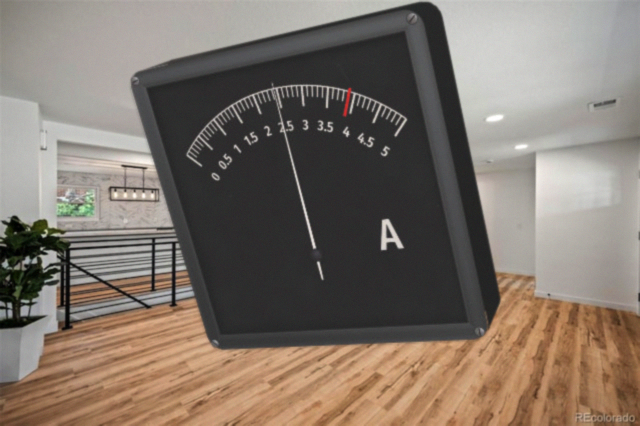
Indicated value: 2.5 A
